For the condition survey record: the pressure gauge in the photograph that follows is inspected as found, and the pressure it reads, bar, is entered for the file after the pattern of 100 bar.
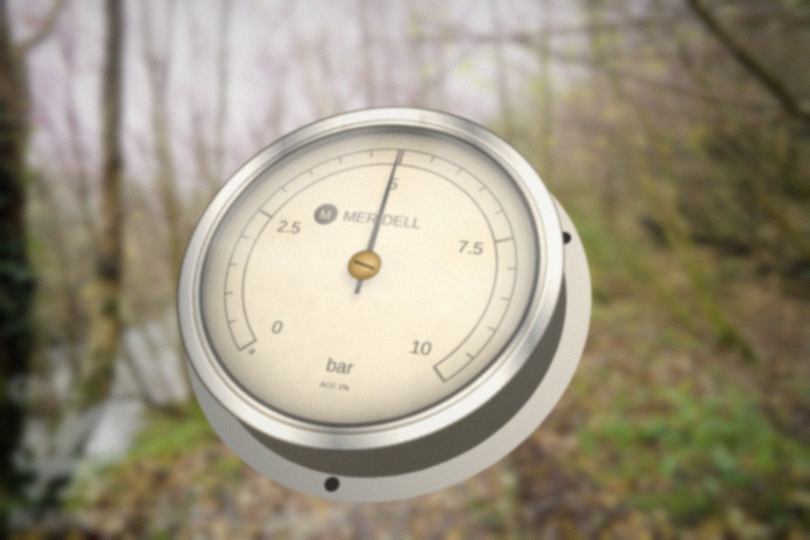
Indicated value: 5 bar
